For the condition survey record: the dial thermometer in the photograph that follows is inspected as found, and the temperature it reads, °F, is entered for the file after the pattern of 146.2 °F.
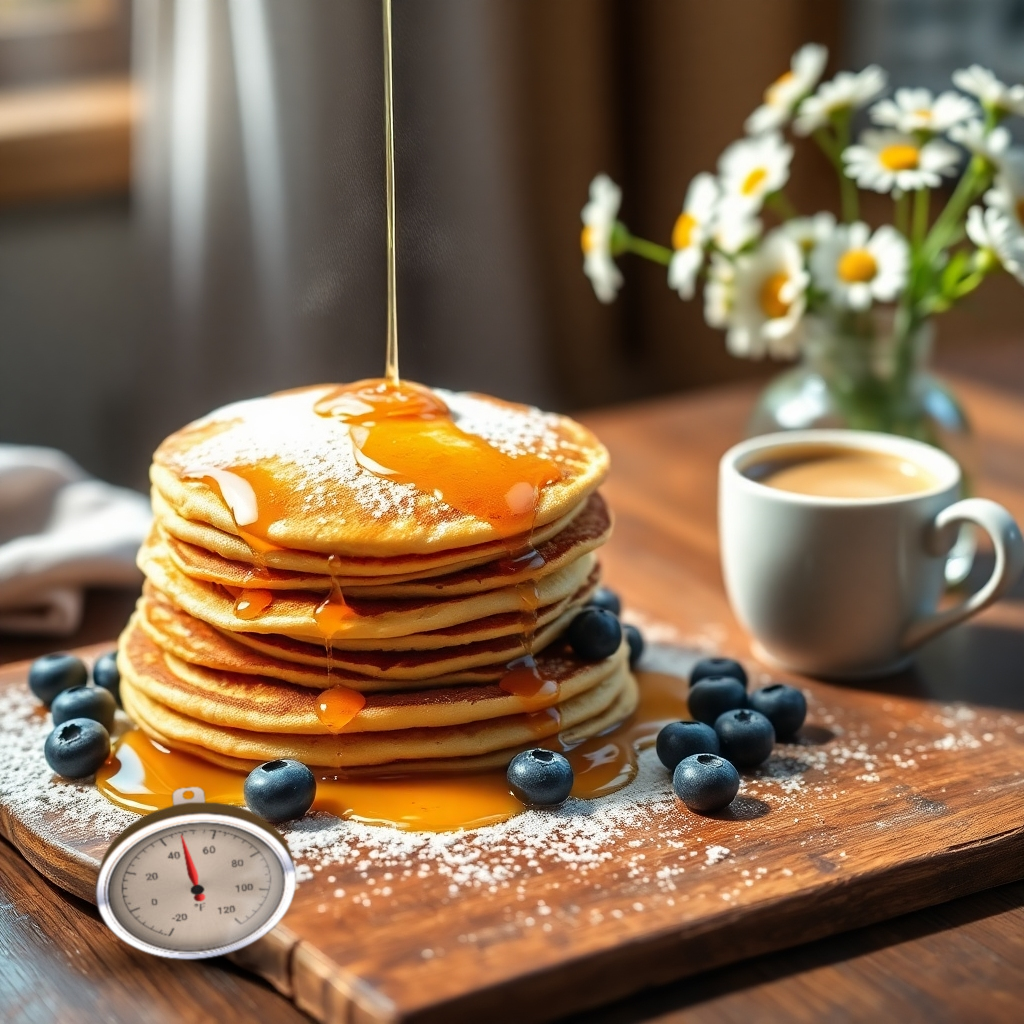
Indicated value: 48 °F
